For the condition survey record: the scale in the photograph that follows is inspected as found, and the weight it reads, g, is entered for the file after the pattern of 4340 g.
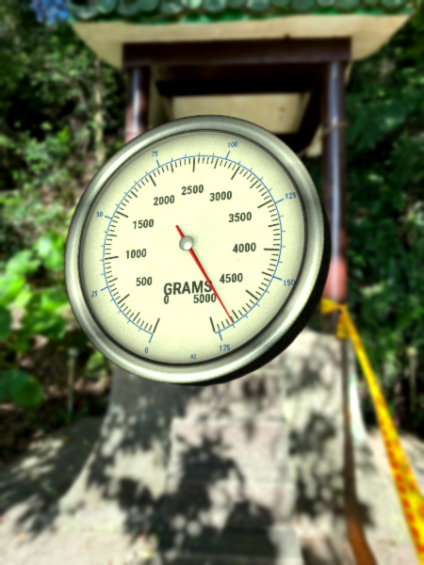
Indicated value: 4800 g
